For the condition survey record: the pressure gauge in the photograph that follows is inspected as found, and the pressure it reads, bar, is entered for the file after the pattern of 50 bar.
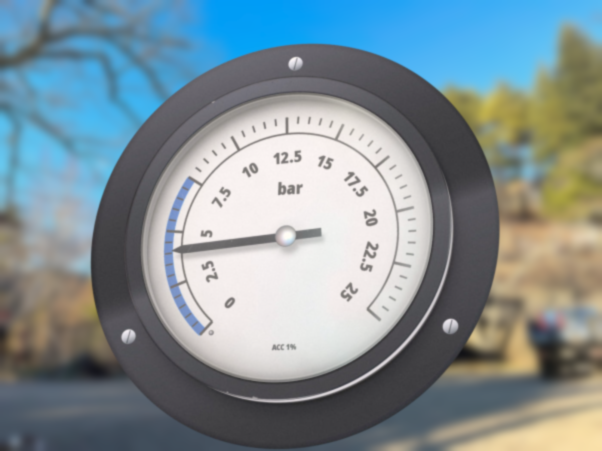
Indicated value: 4 bar
